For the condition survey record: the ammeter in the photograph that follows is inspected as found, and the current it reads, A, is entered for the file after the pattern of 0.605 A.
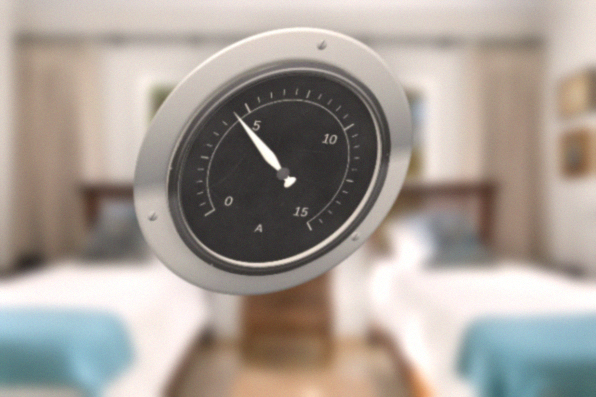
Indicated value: 4.5 A
